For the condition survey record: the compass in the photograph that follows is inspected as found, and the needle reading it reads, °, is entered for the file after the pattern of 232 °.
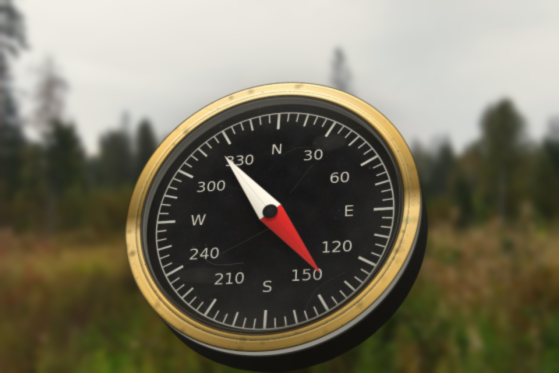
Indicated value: 142.5 °
